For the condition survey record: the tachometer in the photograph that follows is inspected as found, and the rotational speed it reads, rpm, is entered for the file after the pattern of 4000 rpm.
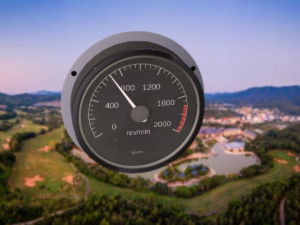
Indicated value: 700 rpm
